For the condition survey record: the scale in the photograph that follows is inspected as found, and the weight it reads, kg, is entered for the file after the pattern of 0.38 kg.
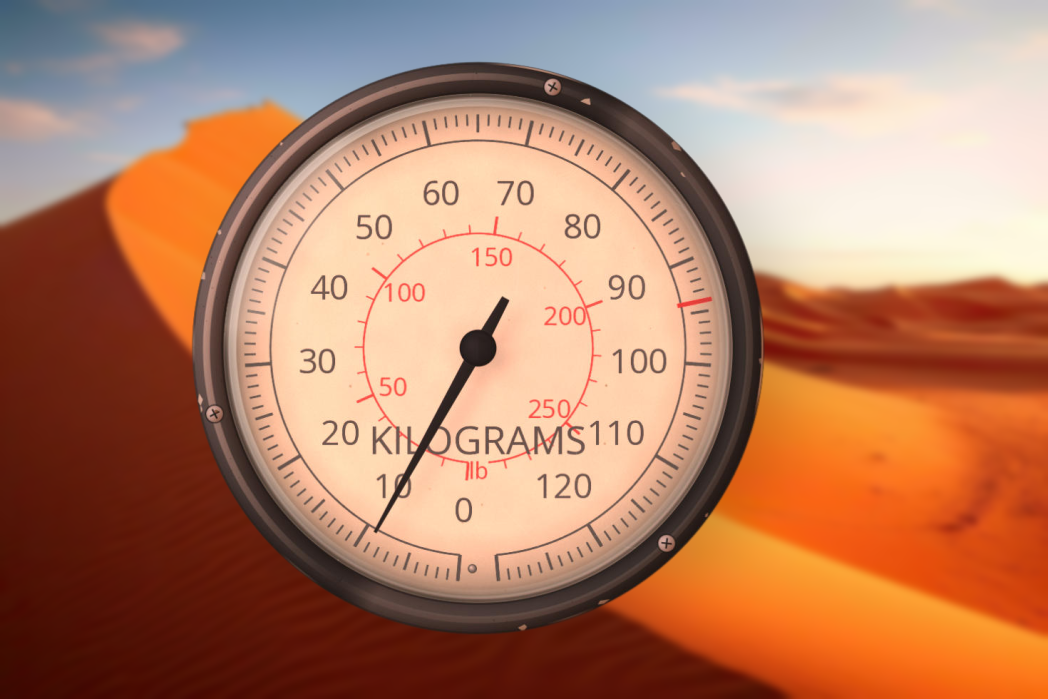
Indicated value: 9 kg
